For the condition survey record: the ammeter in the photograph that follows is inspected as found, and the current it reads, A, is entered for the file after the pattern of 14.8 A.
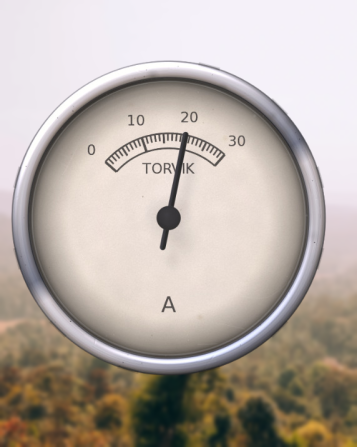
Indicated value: 20 A
